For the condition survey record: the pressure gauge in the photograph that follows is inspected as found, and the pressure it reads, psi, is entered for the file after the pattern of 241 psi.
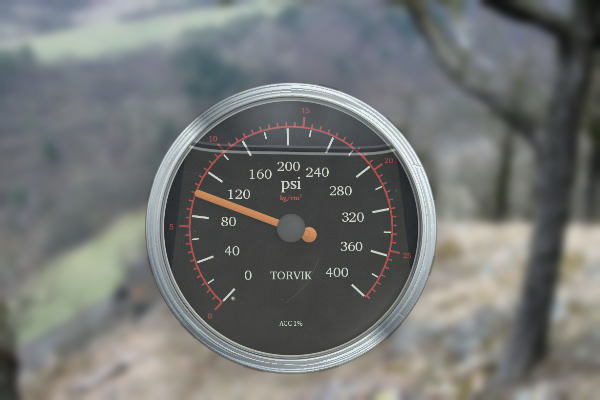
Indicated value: 100 psi
